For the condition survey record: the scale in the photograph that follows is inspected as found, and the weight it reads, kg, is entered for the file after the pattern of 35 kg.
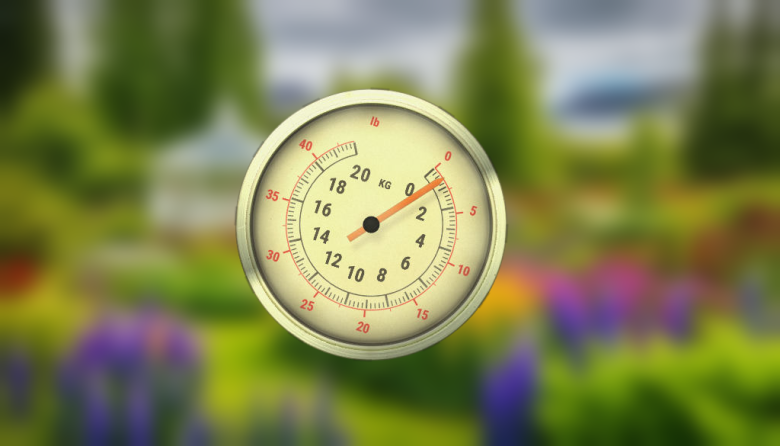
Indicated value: 0.6 kg
